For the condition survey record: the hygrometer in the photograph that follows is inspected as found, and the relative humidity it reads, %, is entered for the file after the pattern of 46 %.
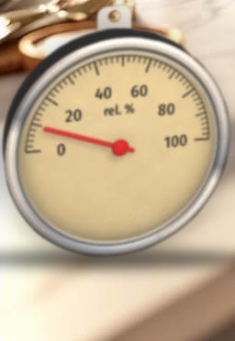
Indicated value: 10 %
